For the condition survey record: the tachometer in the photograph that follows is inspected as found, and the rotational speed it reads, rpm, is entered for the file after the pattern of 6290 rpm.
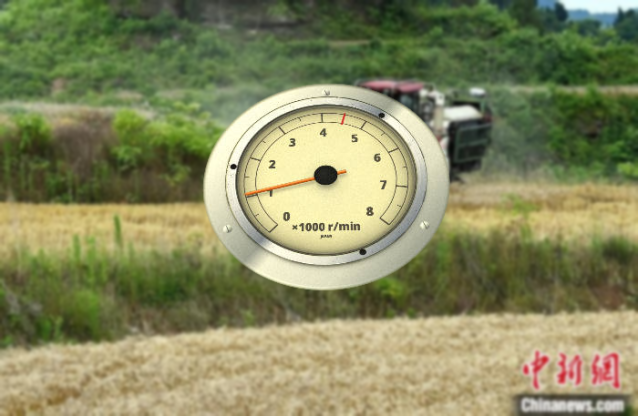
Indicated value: 1000 rpm
